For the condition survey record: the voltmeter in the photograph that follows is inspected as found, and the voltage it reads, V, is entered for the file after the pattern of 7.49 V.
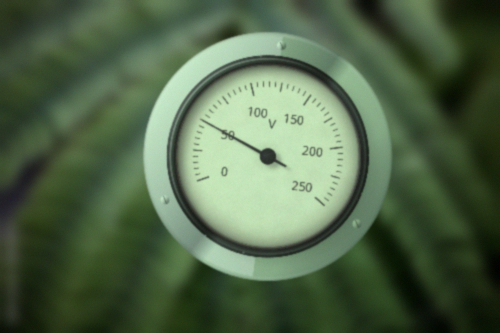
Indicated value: 50 V
